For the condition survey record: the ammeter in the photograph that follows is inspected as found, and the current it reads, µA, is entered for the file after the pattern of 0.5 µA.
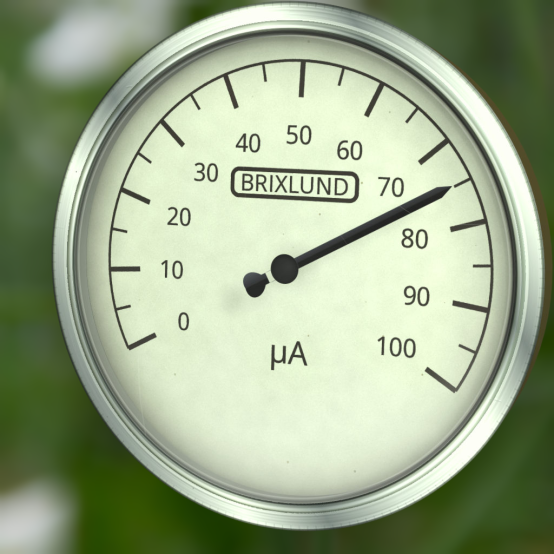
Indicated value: 75 µA
